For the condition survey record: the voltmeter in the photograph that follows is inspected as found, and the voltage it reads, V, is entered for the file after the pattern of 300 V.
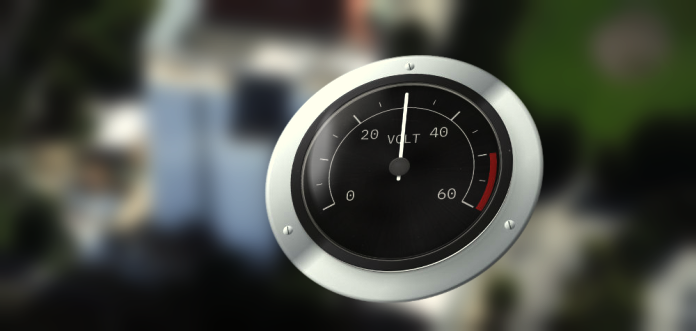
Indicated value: 30 V
